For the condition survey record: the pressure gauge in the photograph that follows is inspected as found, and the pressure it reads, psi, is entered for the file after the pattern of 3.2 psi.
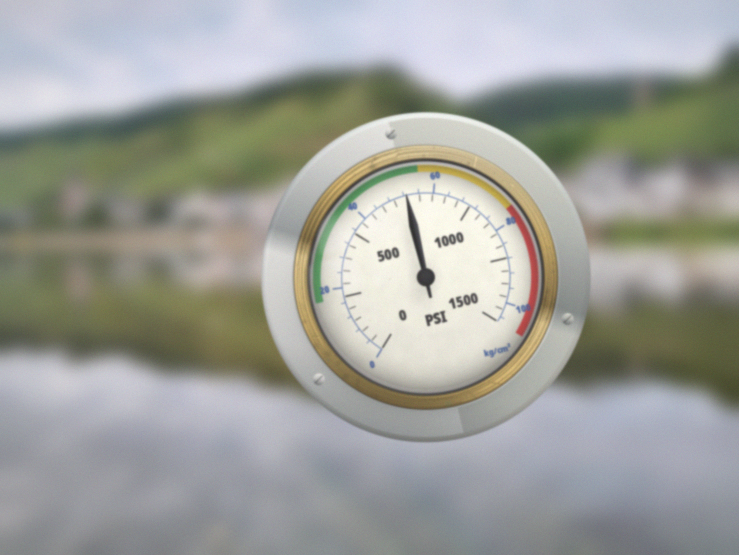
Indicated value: 750 psi
